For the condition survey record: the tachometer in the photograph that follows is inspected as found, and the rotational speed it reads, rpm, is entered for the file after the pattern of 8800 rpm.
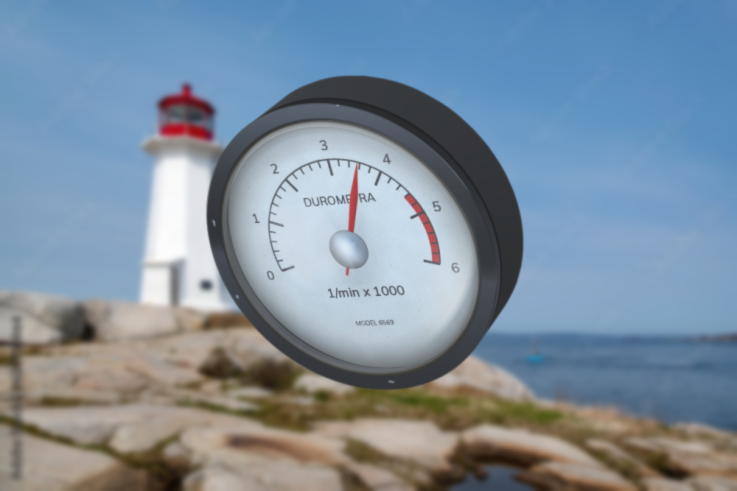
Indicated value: 3600 rpm
